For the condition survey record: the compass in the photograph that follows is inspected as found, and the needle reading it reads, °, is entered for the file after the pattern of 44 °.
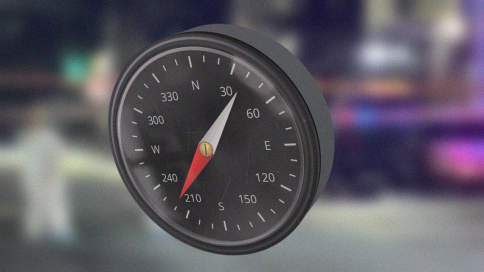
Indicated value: 220 °
